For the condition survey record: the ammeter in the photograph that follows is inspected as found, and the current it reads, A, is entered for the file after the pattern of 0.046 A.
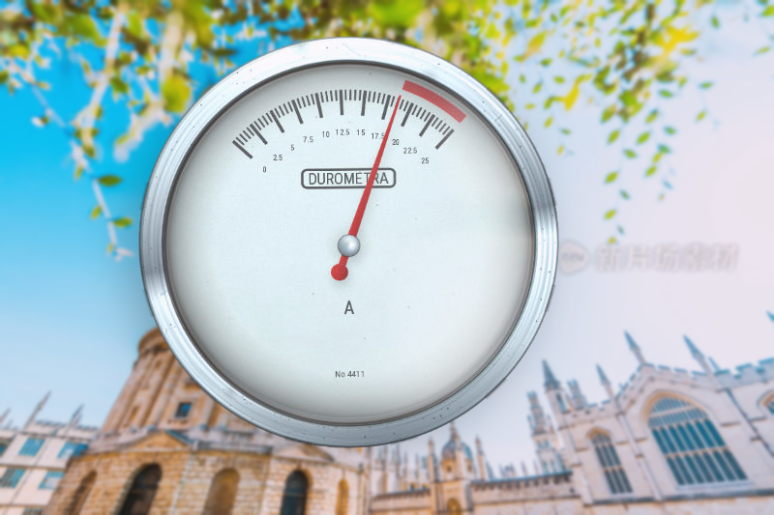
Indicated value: 18.5 A
